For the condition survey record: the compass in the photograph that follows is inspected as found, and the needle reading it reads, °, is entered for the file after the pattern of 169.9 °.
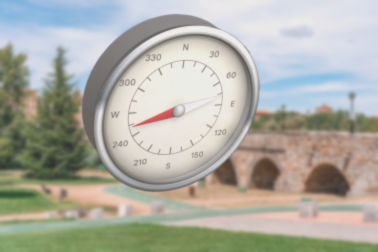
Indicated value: 255 °
